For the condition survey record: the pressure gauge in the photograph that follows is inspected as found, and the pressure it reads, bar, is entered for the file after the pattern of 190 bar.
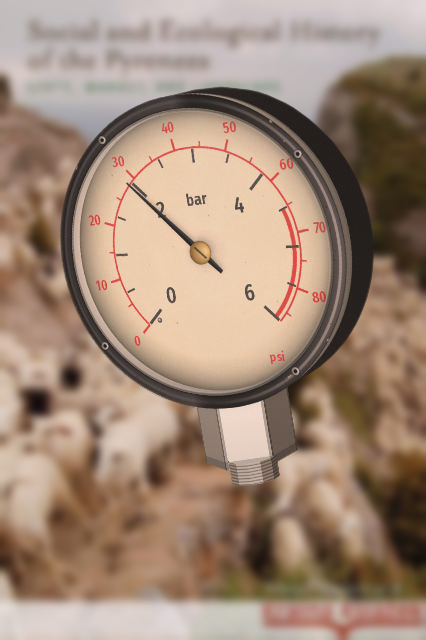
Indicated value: 2 bar
